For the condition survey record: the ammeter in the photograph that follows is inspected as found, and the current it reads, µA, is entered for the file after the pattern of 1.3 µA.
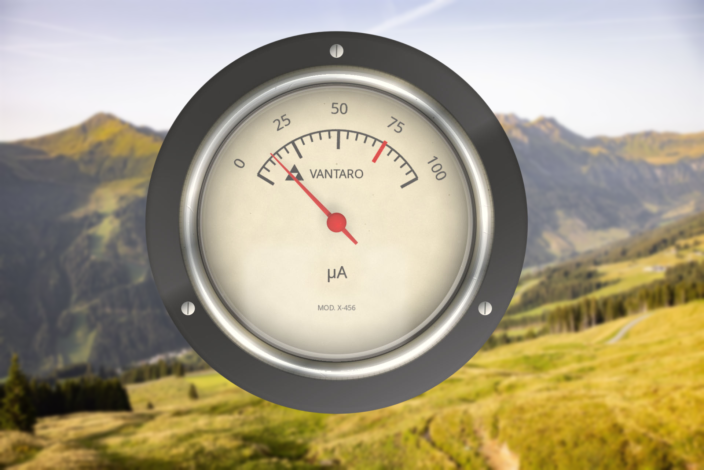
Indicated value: 12.5 µA
